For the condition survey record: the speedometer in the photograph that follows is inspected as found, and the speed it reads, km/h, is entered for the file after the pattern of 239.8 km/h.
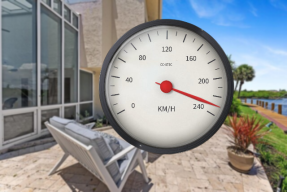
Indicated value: 230 km/h
